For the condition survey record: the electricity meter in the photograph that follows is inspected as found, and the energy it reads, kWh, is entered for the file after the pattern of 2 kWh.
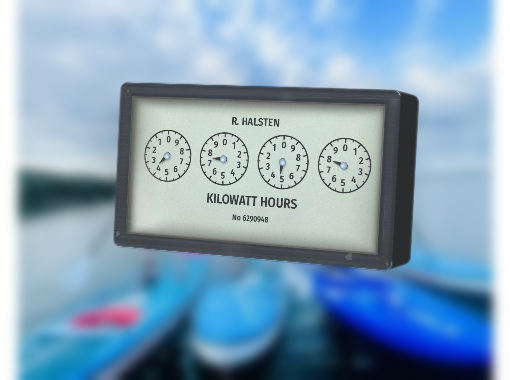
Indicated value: 3748 kWh
